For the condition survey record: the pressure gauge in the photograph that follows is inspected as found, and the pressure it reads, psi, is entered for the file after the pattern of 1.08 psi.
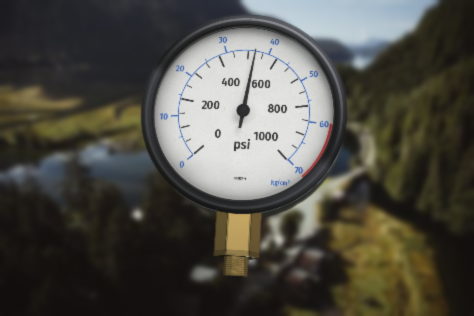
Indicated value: 525 psi
